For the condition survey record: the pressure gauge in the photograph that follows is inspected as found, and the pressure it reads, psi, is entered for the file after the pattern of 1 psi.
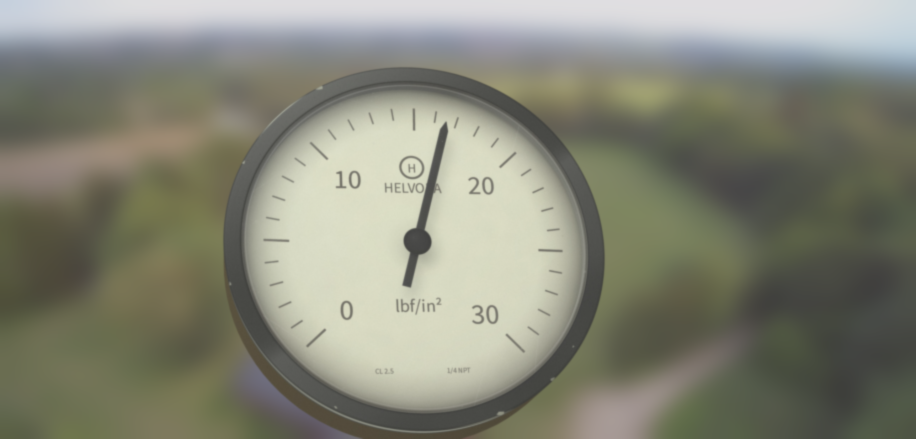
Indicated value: 16.5 psi
